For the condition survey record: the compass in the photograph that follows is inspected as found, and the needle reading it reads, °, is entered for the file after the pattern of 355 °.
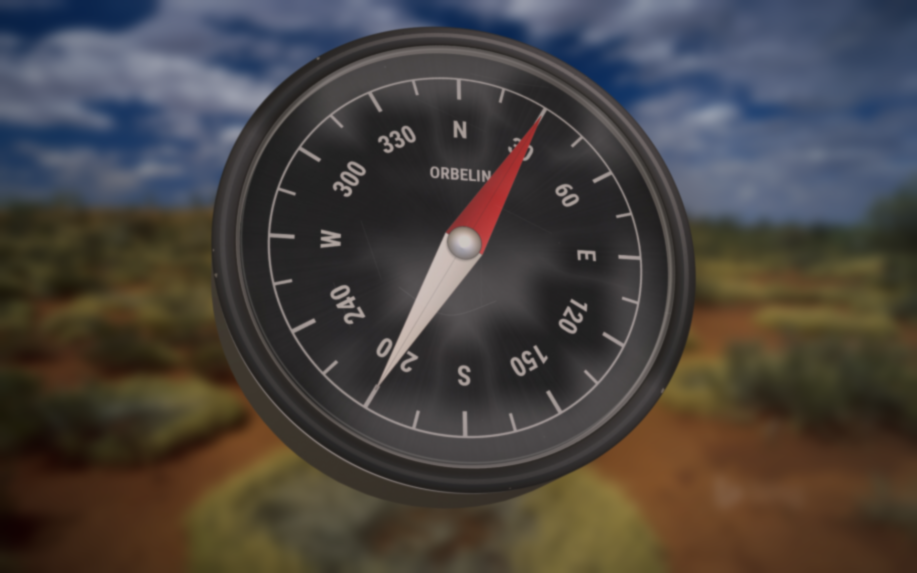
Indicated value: 30 °
